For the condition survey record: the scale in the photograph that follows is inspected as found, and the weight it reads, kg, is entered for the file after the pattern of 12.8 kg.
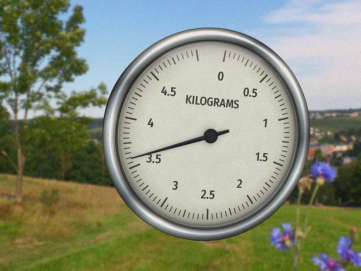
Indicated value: 3.6 kg
